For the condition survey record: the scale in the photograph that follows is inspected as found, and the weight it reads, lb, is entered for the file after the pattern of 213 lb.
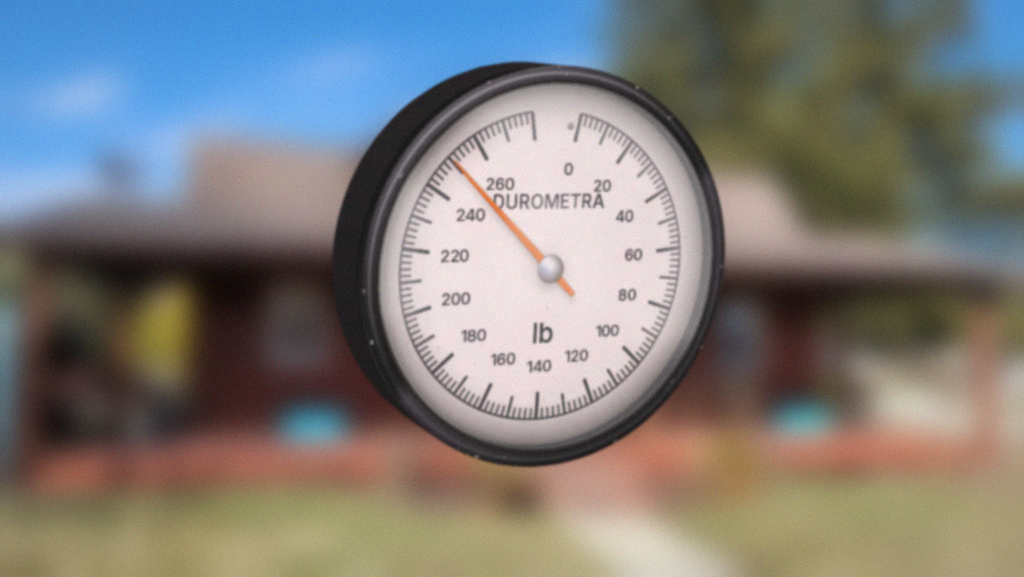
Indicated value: 250 lb
